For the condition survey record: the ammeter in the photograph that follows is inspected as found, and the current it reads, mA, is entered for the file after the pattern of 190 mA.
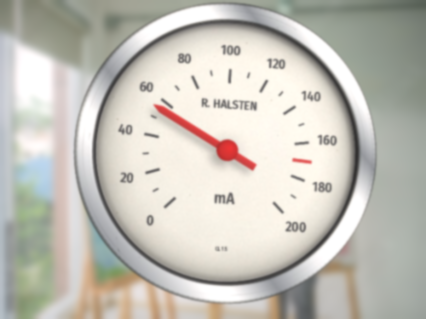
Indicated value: 55 mA
